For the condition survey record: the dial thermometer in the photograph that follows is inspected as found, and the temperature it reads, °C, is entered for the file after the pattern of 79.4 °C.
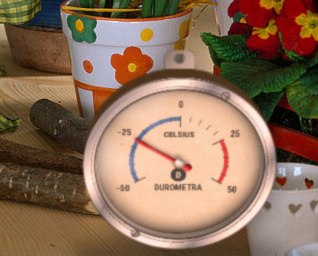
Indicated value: -25 °C
